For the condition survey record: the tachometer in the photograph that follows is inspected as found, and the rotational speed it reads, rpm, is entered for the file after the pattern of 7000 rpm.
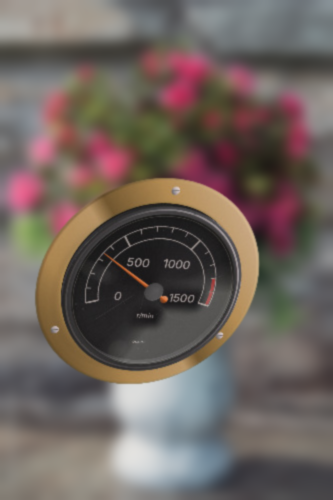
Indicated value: 350 rpm
